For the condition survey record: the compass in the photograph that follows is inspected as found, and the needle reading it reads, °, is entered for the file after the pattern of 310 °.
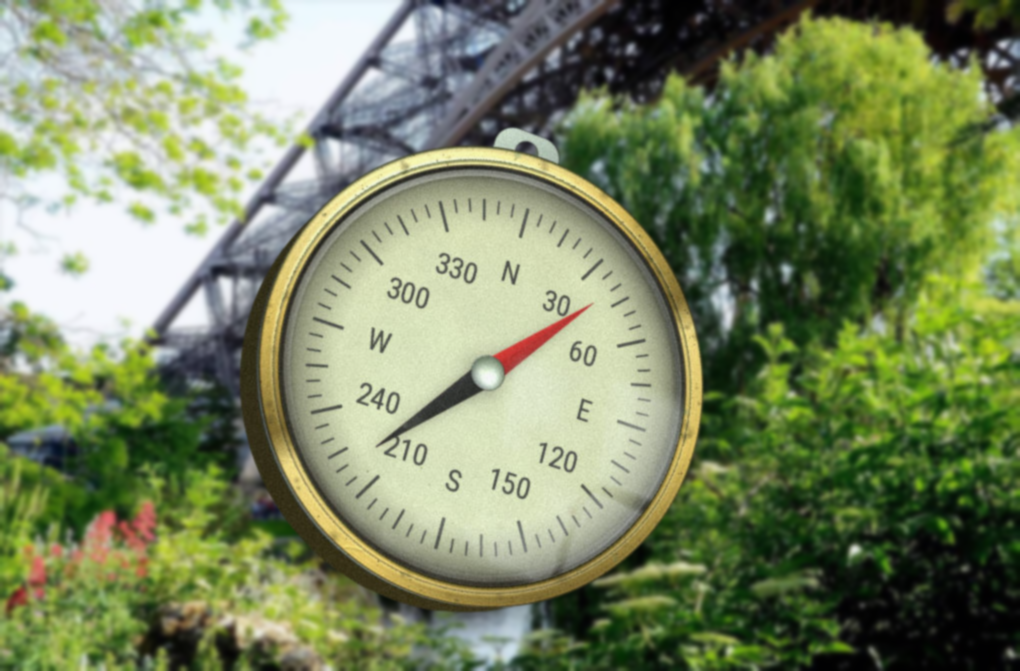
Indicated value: 40 °
